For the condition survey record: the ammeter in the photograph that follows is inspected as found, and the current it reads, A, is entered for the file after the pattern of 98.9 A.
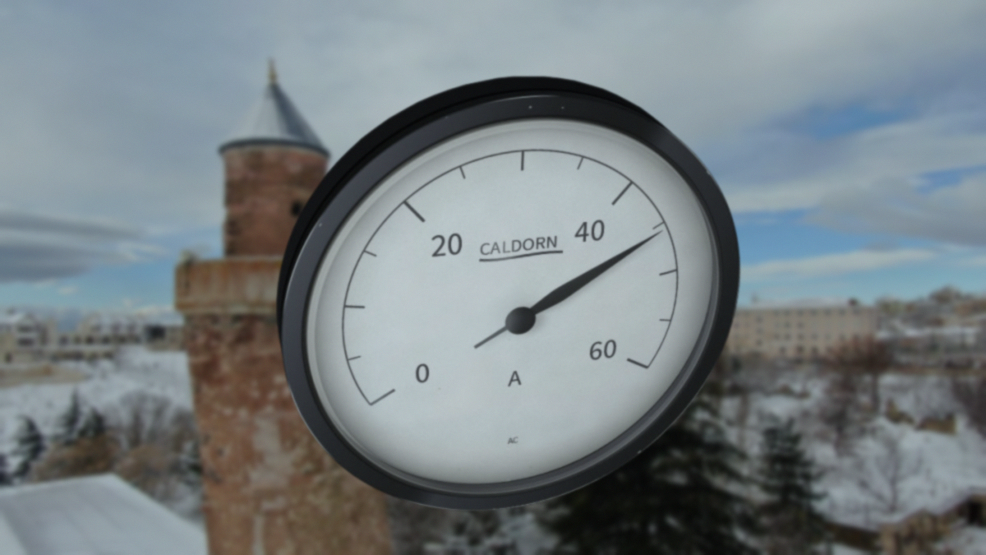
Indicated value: 45 A
